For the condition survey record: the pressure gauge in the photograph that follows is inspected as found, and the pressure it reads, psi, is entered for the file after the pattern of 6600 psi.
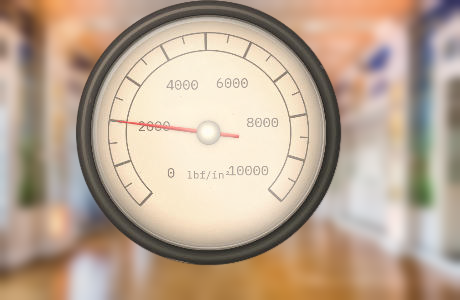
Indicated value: 2000 psi
